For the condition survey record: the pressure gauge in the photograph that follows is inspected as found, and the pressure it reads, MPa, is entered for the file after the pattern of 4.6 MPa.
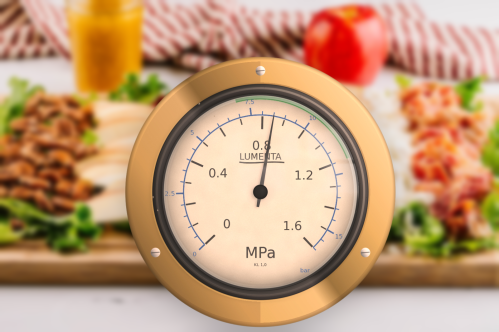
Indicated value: 0.85 MPa
